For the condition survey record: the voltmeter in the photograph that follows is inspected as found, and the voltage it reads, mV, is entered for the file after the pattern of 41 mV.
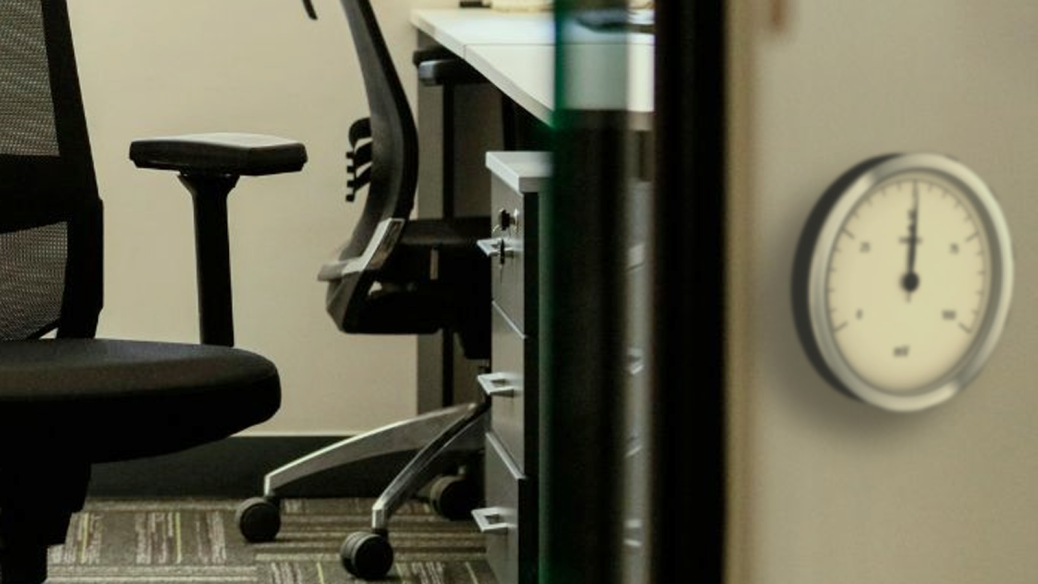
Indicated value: 50 mV
